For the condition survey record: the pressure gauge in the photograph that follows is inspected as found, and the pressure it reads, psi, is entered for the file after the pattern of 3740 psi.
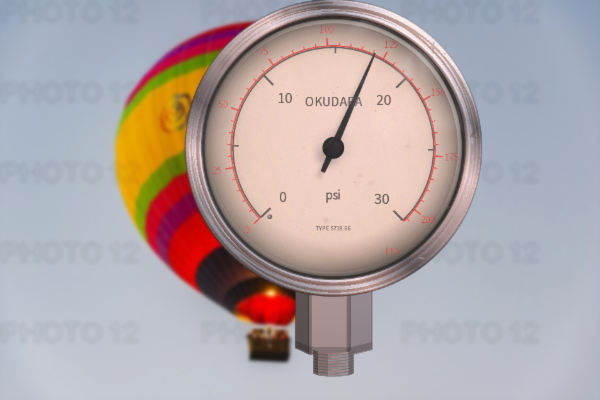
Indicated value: 17.5 psi
